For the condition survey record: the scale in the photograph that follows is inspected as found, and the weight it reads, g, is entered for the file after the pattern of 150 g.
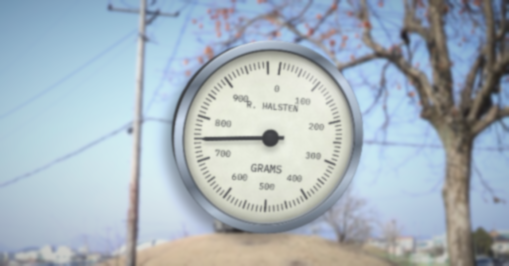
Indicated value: 750 g
